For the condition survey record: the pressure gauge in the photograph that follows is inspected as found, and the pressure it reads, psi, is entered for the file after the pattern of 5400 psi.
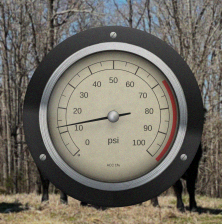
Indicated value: 12.5 psi
